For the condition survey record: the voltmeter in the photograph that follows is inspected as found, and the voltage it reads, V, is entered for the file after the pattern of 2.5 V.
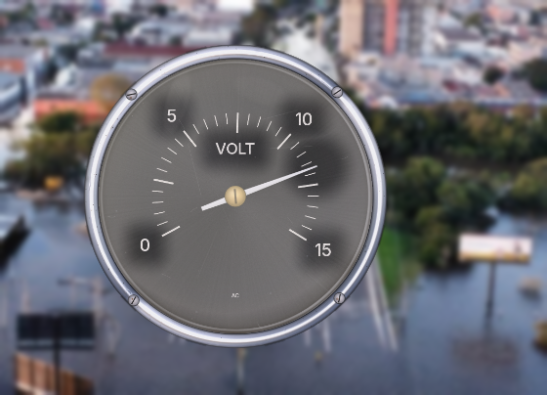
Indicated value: 11.75 V
